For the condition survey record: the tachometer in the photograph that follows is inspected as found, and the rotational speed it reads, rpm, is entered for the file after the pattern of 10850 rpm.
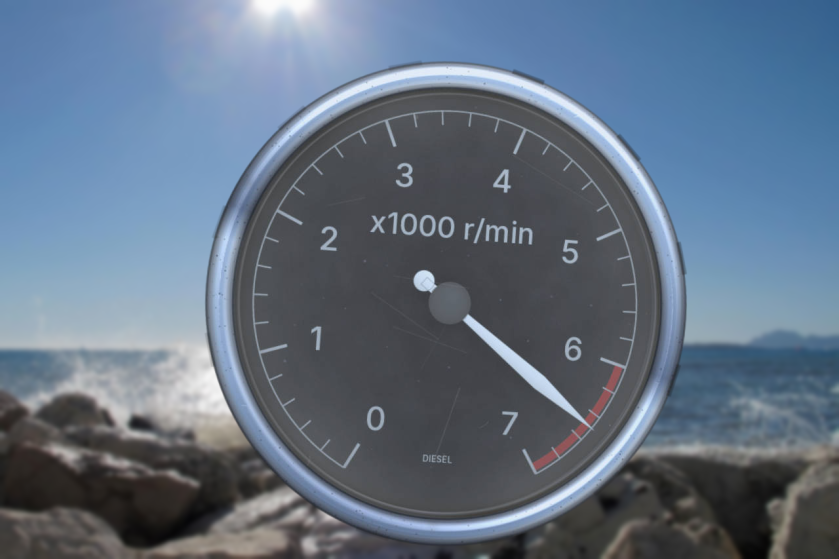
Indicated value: 6500 rpm
